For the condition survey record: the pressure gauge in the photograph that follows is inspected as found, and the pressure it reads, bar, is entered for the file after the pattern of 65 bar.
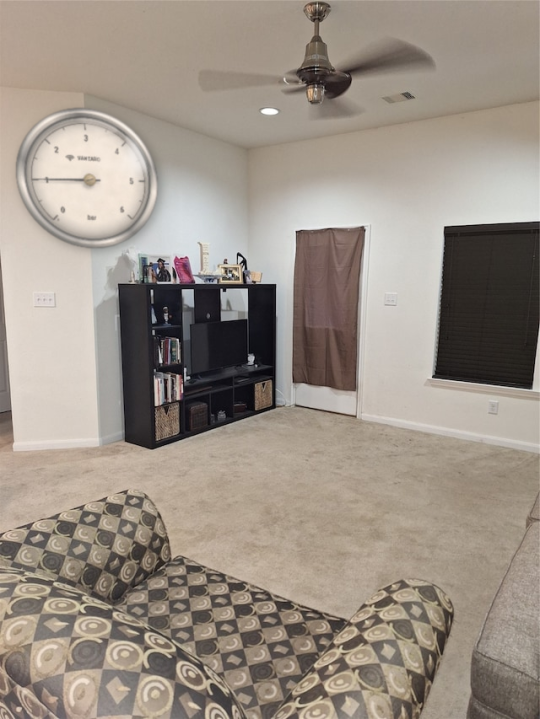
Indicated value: 1 bar
